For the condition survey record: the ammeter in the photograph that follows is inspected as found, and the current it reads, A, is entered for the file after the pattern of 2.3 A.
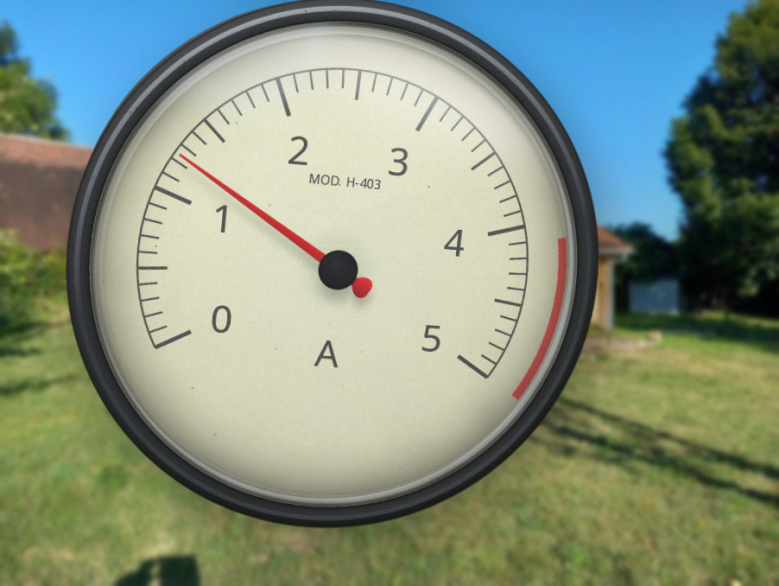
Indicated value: 1.25 A
